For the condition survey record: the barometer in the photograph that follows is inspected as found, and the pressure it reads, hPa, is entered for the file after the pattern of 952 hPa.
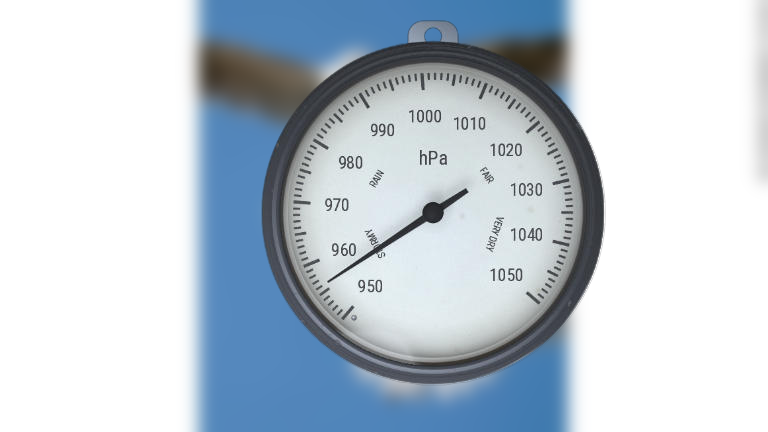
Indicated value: 956 hPa
